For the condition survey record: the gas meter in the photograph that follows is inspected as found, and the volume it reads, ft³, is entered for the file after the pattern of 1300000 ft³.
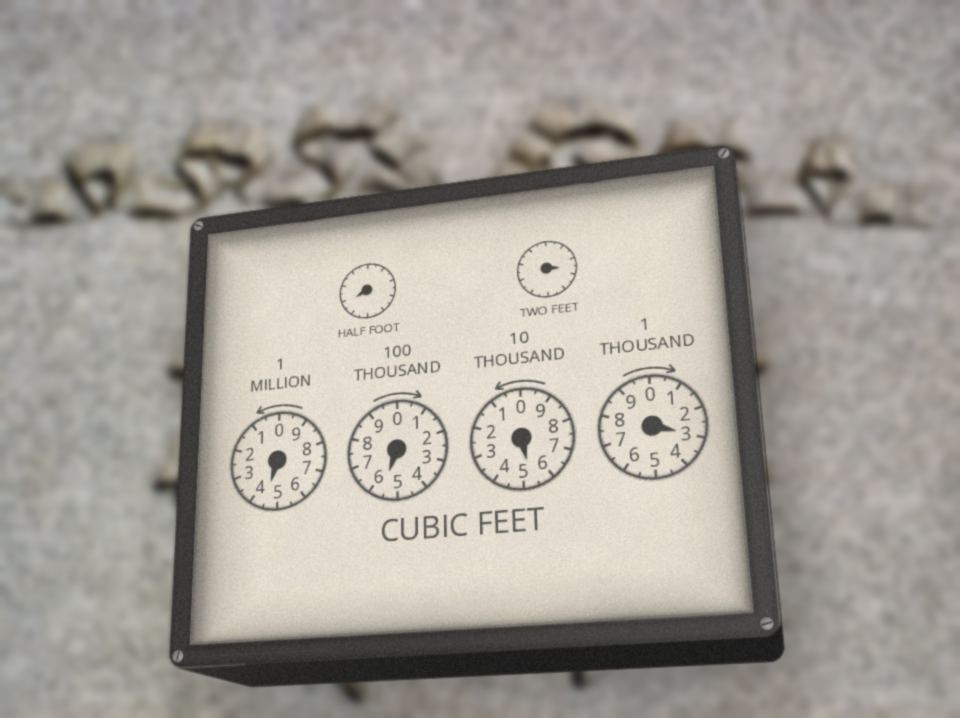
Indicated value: 455300 ft³
